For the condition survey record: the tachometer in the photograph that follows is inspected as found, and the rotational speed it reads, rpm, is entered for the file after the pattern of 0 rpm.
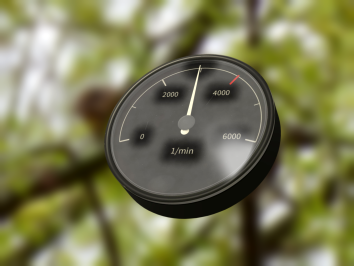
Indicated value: 3000 rpm
